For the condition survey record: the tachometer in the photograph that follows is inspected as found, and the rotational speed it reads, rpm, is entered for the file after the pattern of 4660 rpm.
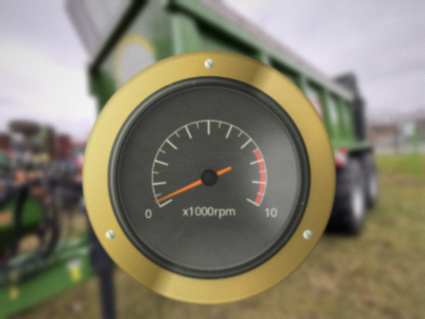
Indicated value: 250 rpm
